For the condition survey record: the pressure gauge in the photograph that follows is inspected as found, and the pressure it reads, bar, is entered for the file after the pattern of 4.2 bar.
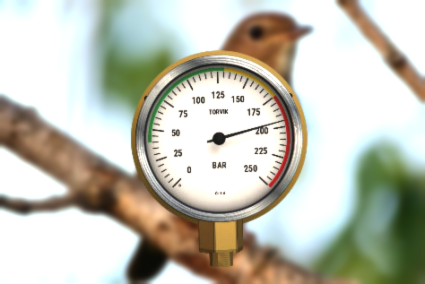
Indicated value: 195 bar
